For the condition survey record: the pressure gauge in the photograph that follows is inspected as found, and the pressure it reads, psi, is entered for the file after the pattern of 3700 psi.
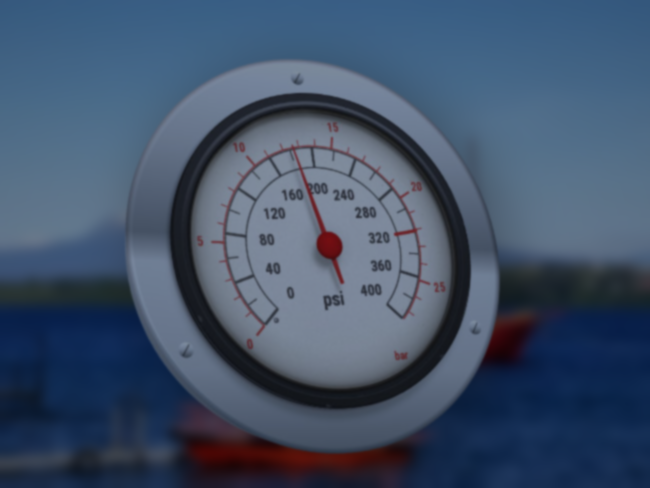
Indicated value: 180 psi
